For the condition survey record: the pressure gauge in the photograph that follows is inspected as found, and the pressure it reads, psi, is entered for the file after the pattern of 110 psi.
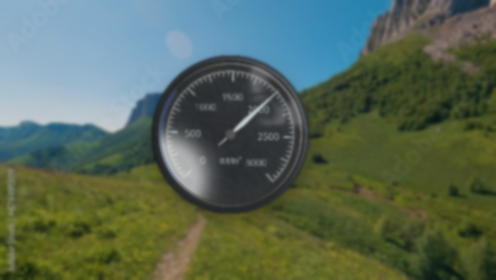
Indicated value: 2000 psi
